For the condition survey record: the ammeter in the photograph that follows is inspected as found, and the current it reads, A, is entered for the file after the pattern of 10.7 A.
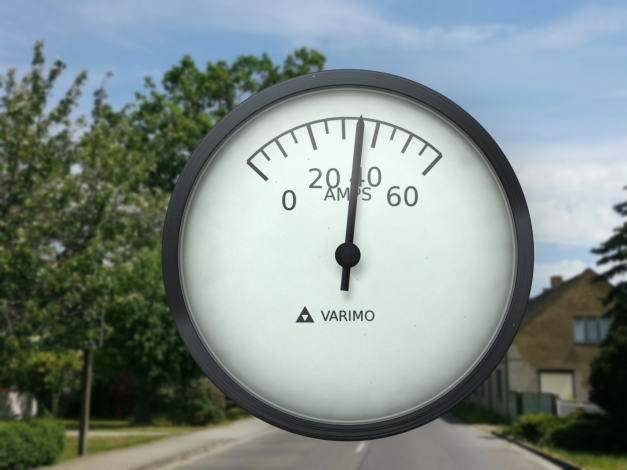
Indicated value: 35 A
